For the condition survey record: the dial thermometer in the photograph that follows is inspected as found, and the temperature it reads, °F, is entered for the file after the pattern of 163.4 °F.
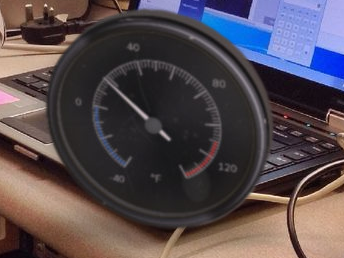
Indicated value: 20 °F
